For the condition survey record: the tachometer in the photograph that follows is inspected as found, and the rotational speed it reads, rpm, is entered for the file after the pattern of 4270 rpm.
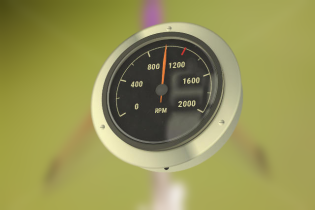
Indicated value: 1000 rpm
